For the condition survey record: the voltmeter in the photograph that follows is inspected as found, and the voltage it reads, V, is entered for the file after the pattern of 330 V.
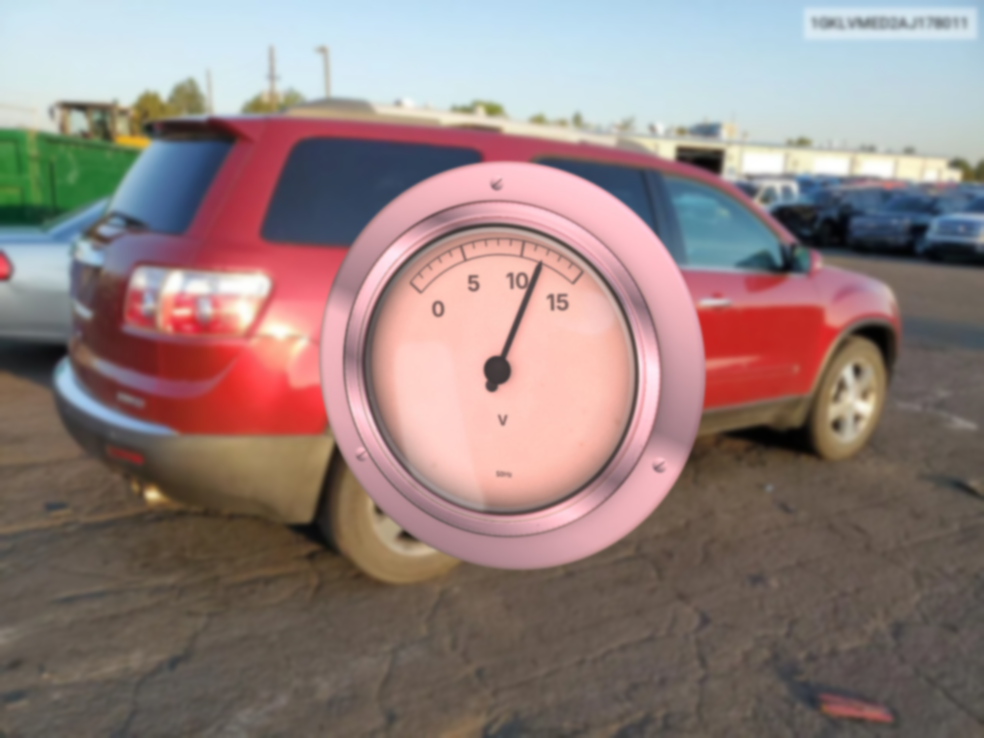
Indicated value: 12 V
